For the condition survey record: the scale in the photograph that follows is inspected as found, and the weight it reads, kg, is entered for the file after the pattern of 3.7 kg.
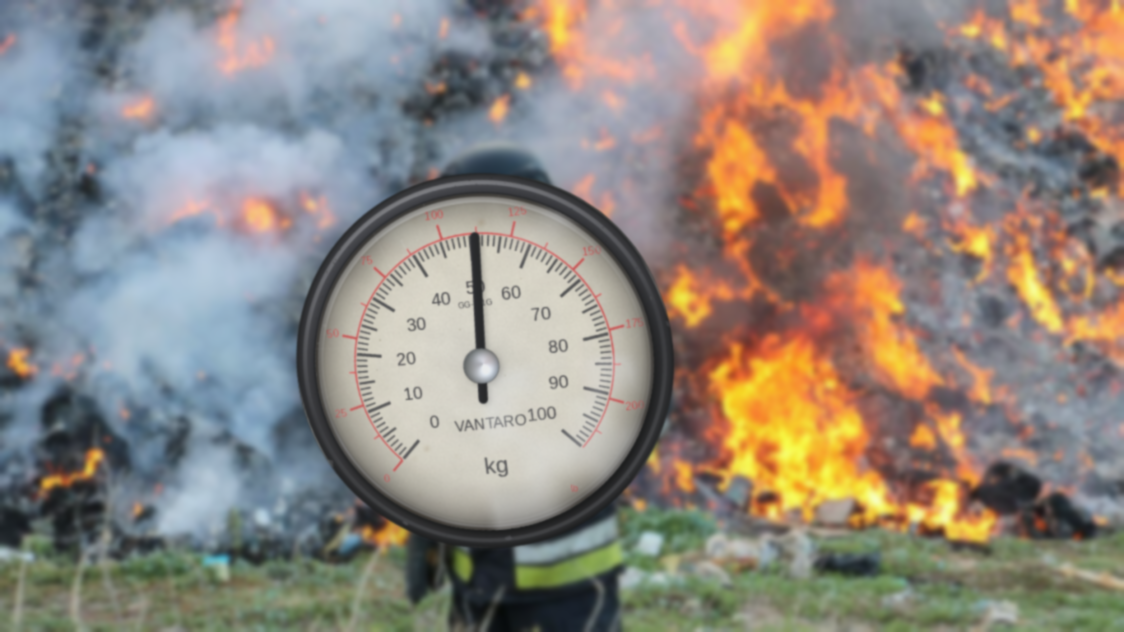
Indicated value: 51 kg
